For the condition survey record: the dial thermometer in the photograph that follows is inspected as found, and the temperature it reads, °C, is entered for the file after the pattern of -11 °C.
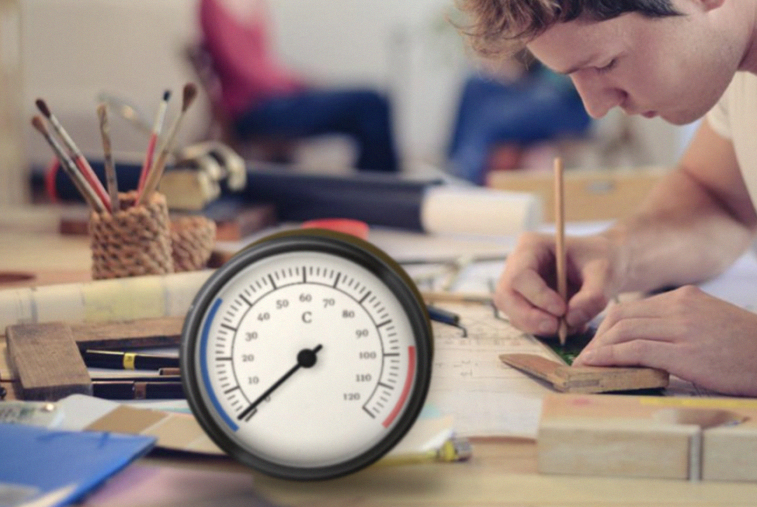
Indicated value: 2 °C
